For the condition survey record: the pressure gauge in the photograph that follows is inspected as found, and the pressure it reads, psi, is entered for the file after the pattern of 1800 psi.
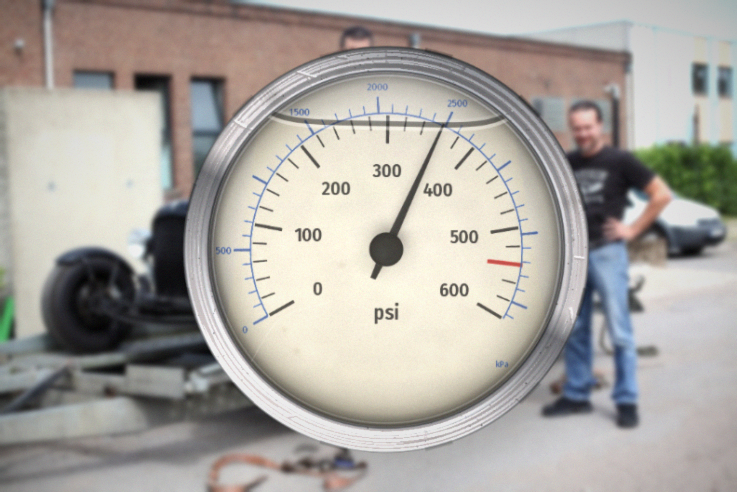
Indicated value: 360 psi
